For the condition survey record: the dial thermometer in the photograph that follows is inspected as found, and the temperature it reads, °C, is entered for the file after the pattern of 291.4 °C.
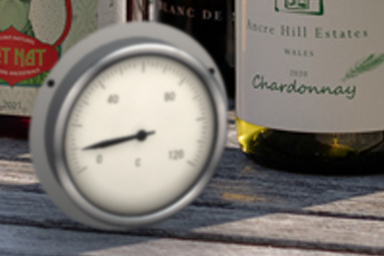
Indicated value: 10 °C
